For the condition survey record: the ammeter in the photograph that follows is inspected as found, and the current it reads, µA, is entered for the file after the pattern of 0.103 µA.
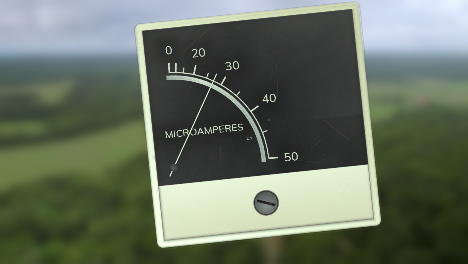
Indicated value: 27.5 µA
